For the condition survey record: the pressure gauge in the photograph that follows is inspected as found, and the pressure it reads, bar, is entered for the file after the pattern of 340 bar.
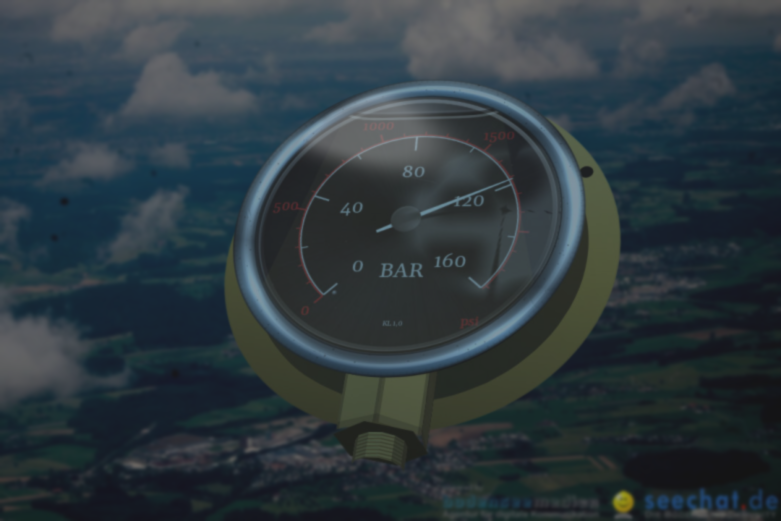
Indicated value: 120 bar
